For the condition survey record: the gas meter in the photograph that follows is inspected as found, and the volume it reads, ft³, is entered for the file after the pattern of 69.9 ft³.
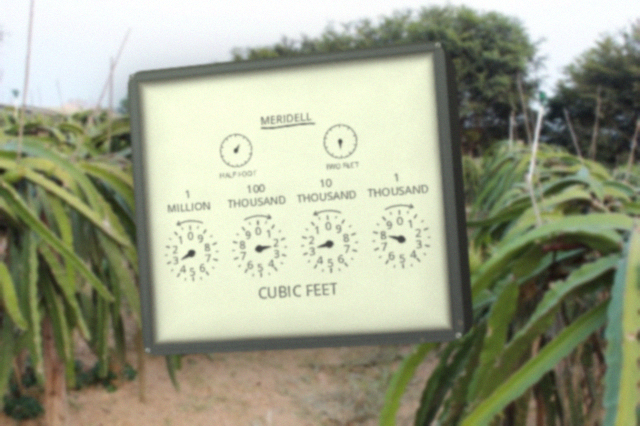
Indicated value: 322800 ft³
